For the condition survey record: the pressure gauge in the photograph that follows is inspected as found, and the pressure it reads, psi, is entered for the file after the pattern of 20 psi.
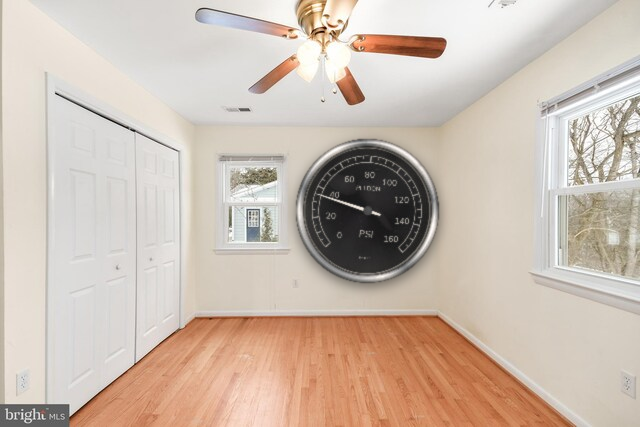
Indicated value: 35 psi
